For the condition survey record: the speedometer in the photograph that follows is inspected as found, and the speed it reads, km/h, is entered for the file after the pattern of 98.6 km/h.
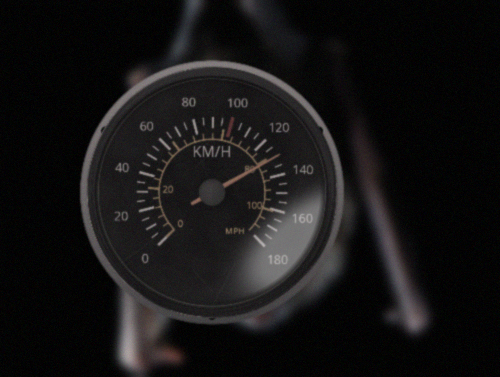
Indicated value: 130 km/h
